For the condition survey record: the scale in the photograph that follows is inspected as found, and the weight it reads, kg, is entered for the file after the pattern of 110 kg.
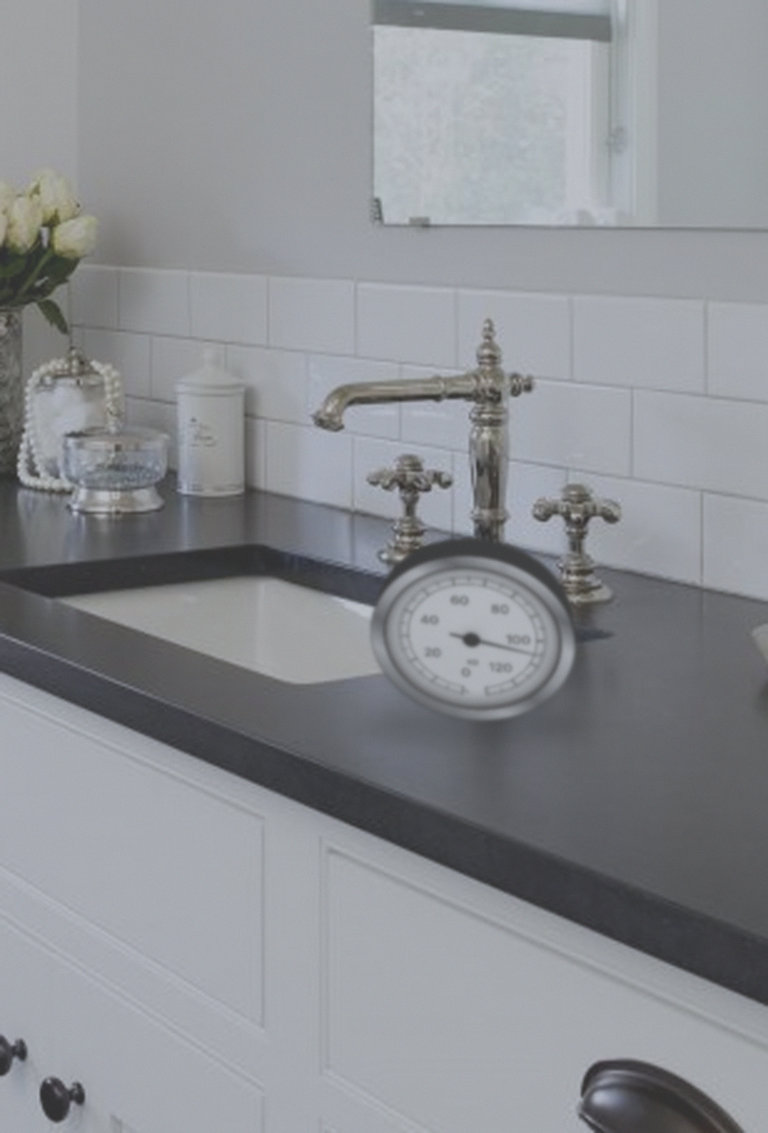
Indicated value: 105 kg
